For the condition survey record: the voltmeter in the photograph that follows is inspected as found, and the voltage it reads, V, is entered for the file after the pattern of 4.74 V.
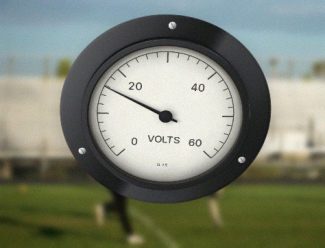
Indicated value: 16 V
